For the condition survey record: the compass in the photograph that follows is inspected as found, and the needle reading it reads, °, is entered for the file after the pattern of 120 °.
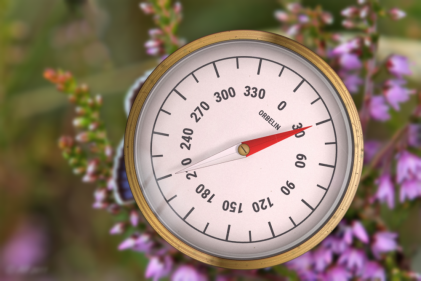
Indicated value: 30 °
